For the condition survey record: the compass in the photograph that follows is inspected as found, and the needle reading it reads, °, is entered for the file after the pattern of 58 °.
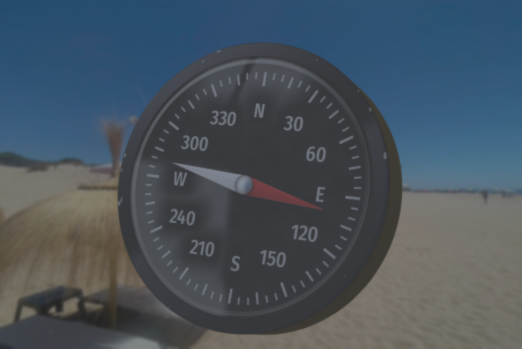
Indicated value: 100 °
